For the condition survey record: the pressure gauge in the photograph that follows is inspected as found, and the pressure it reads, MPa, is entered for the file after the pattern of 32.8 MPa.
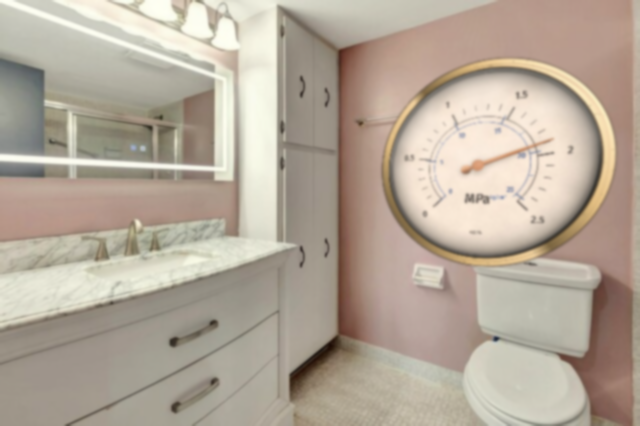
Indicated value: 1.9 MPa
